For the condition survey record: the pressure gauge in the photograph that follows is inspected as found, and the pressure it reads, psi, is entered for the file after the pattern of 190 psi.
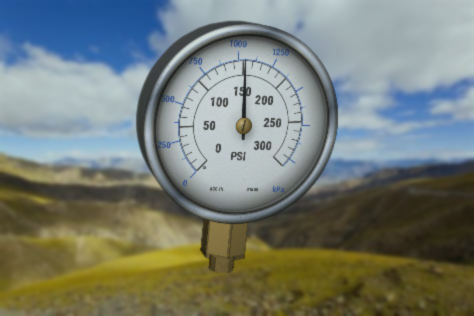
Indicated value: 150 psi
